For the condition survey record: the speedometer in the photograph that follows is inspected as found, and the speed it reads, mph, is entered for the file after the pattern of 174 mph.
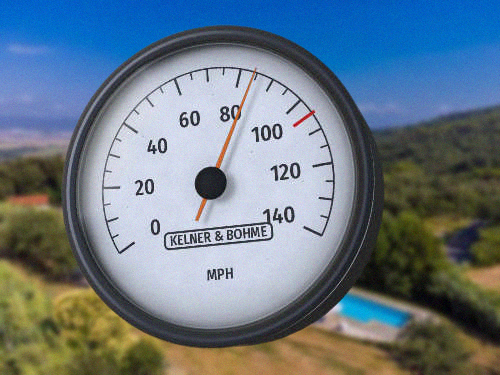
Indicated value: 85 mph
